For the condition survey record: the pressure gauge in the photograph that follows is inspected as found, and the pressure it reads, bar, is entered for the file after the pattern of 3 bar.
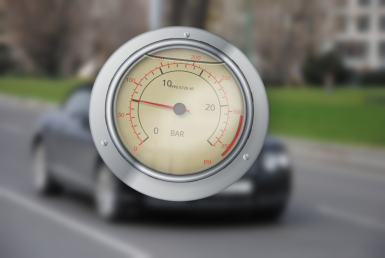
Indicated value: 5 bar
